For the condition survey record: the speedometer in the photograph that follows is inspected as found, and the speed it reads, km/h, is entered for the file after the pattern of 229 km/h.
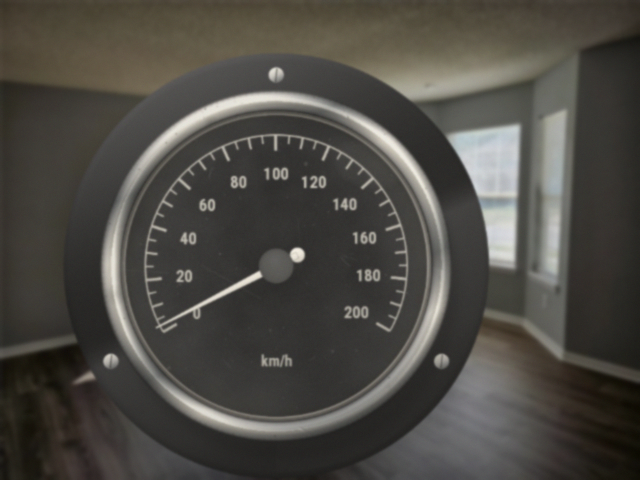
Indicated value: 2.5 km/h
